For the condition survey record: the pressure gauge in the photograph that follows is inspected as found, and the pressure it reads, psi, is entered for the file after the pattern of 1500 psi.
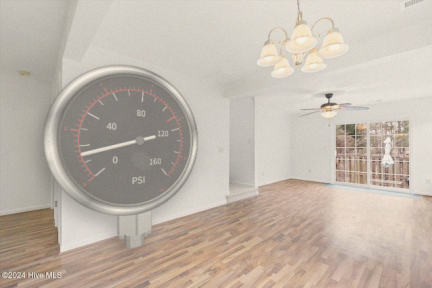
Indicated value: 15 psi
